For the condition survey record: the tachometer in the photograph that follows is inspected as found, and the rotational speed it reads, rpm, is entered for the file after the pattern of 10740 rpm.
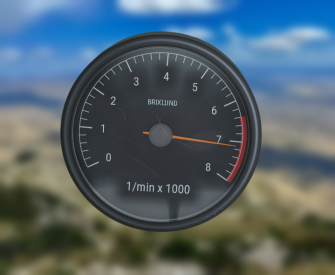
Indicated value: 7100 rpm
